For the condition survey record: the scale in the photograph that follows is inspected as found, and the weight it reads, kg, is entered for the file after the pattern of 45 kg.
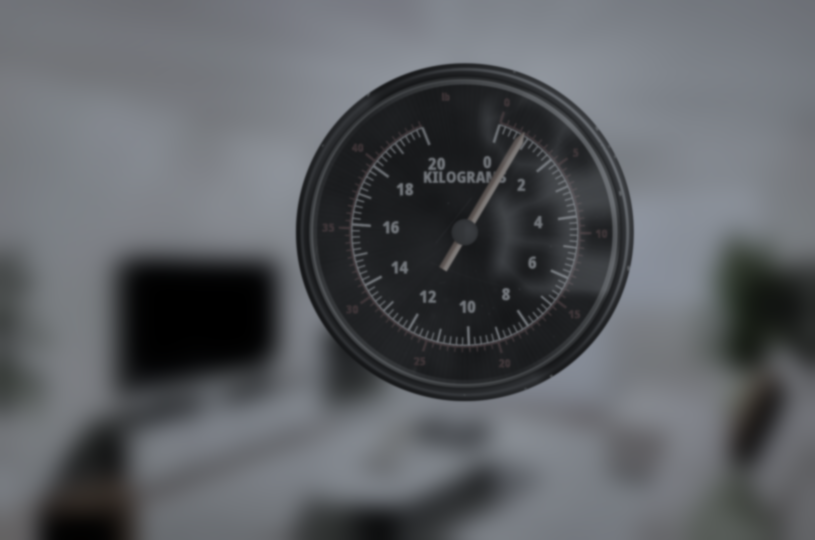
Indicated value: 0.8 kg
